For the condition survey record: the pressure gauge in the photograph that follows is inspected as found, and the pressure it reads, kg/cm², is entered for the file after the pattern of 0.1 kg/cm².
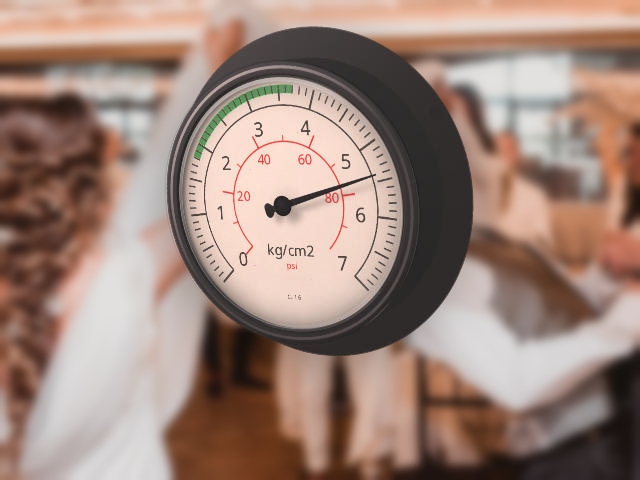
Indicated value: 5.4 kg/cm²
